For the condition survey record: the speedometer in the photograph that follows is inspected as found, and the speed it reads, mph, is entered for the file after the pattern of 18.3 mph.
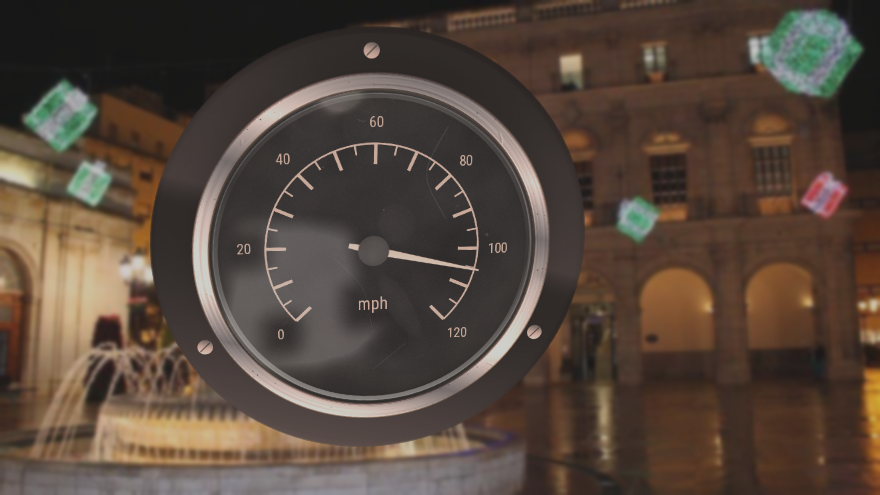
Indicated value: 105 mph
